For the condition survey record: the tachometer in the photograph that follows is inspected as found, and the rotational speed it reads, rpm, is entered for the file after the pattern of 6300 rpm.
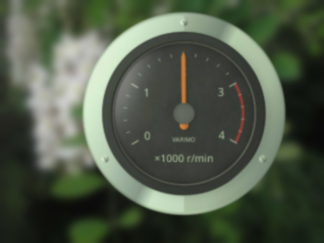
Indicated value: 2000 rpm
